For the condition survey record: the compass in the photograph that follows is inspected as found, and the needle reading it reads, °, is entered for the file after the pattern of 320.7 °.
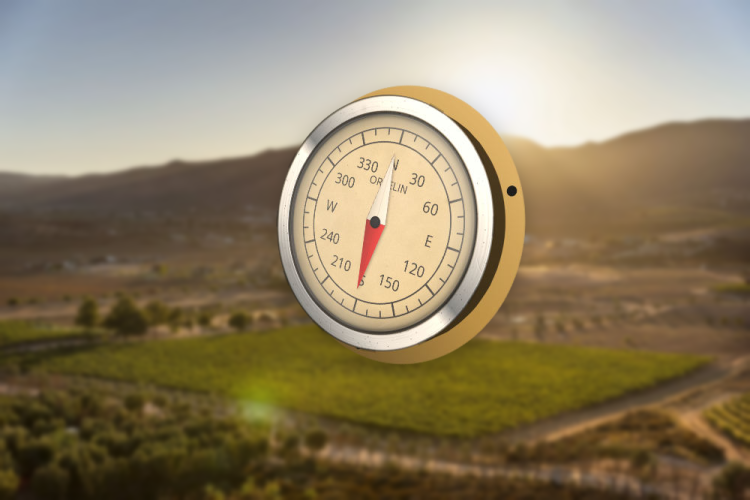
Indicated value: 180 °
